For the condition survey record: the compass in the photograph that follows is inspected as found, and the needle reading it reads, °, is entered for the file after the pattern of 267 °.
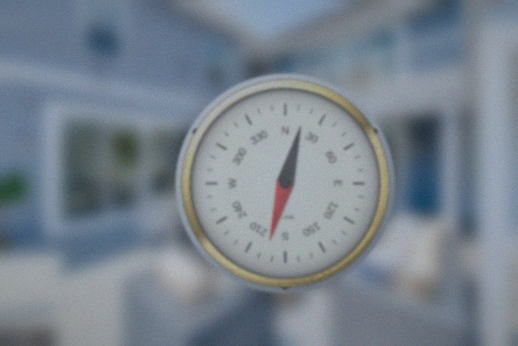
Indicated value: 195 °
